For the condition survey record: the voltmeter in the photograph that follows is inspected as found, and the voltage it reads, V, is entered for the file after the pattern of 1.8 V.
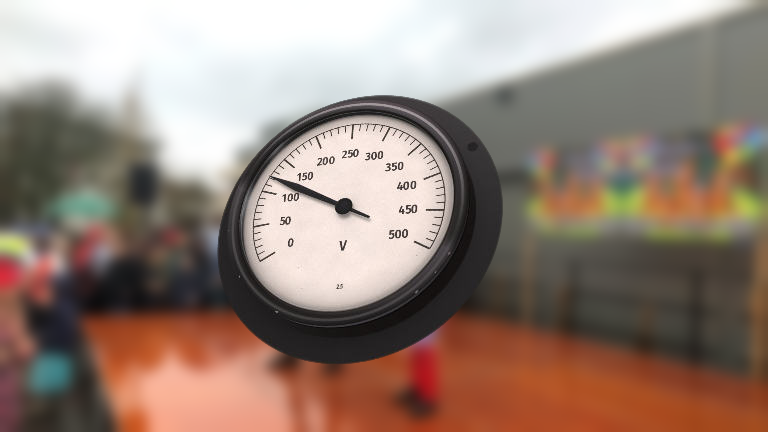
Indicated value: 120 V
